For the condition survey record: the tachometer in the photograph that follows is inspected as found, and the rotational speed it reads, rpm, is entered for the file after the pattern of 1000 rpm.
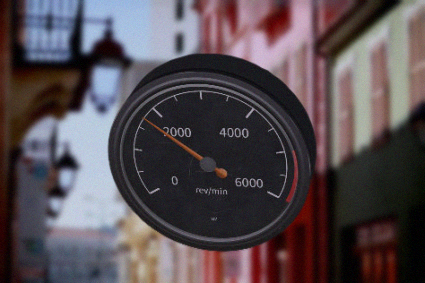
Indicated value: 1750 rpm
